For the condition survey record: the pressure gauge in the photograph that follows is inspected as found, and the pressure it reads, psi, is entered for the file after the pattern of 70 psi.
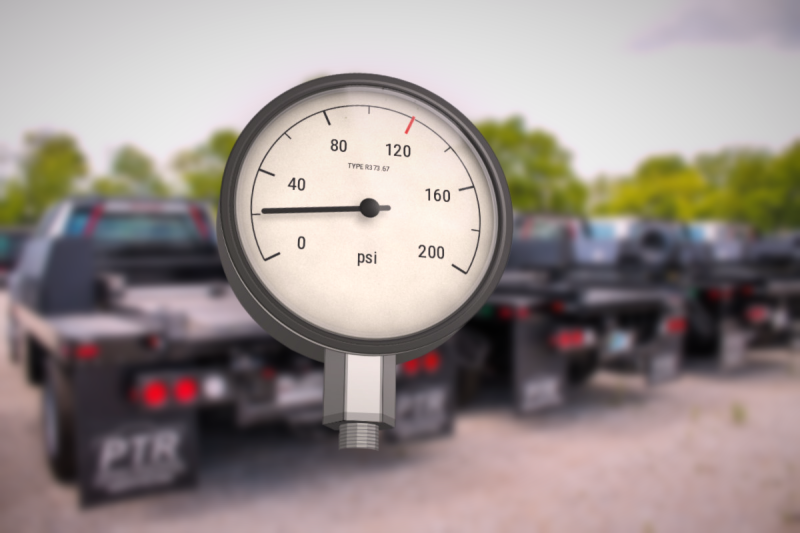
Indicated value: 20 psi
